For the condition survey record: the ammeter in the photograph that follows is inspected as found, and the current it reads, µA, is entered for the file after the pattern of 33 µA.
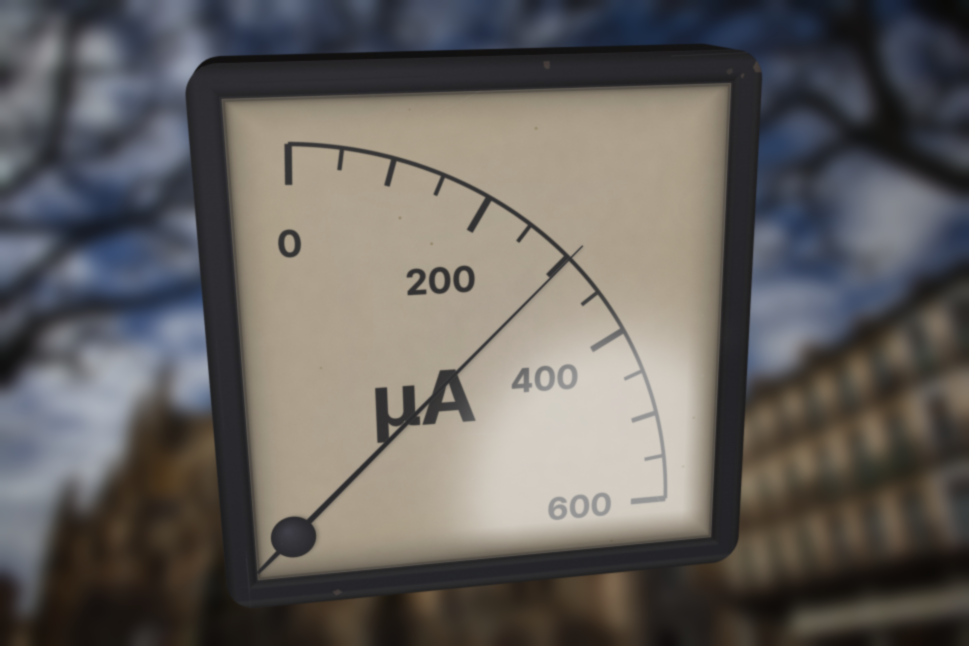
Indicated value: 300 µA
